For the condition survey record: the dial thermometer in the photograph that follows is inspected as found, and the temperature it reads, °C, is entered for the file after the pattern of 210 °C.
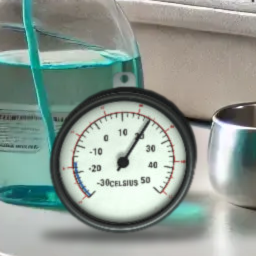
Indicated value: 20 °C
